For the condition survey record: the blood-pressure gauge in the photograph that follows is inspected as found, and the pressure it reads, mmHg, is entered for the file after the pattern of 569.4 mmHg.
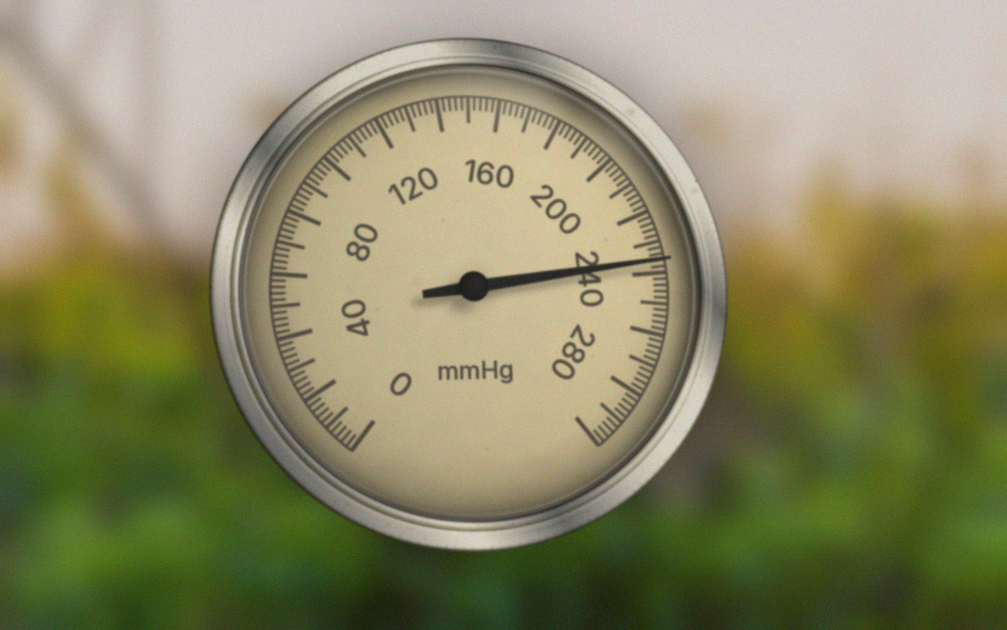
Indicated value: 236 mmHg
